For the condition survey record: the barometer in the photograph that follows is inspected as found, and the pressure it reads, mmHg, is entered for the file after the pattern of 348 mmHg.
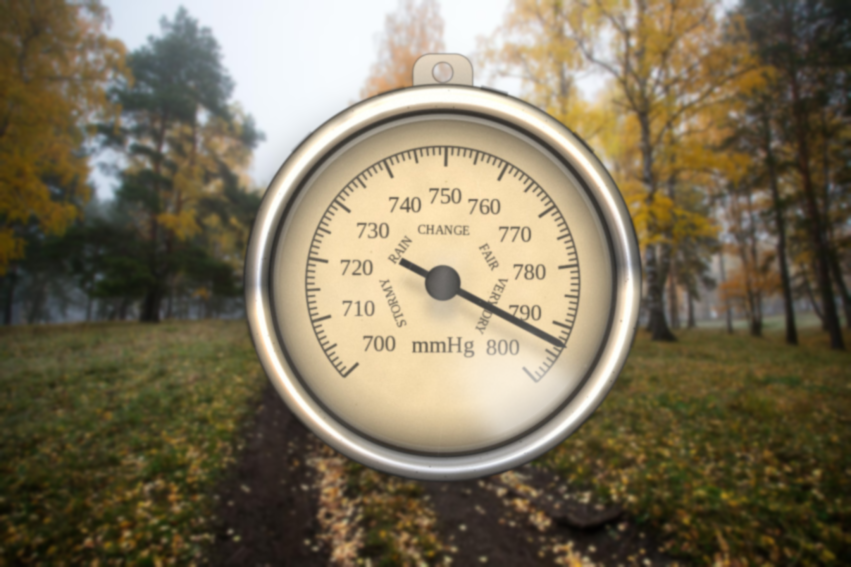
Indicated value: 793 mmHg
